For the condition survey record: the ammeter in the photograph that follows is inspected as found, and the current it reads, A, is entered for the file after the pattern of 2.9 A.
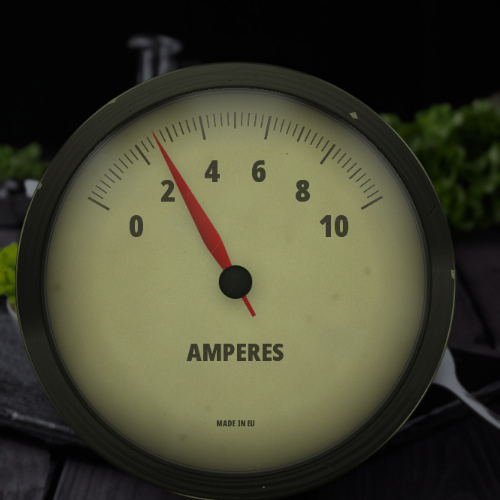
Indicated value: 2.6 A
